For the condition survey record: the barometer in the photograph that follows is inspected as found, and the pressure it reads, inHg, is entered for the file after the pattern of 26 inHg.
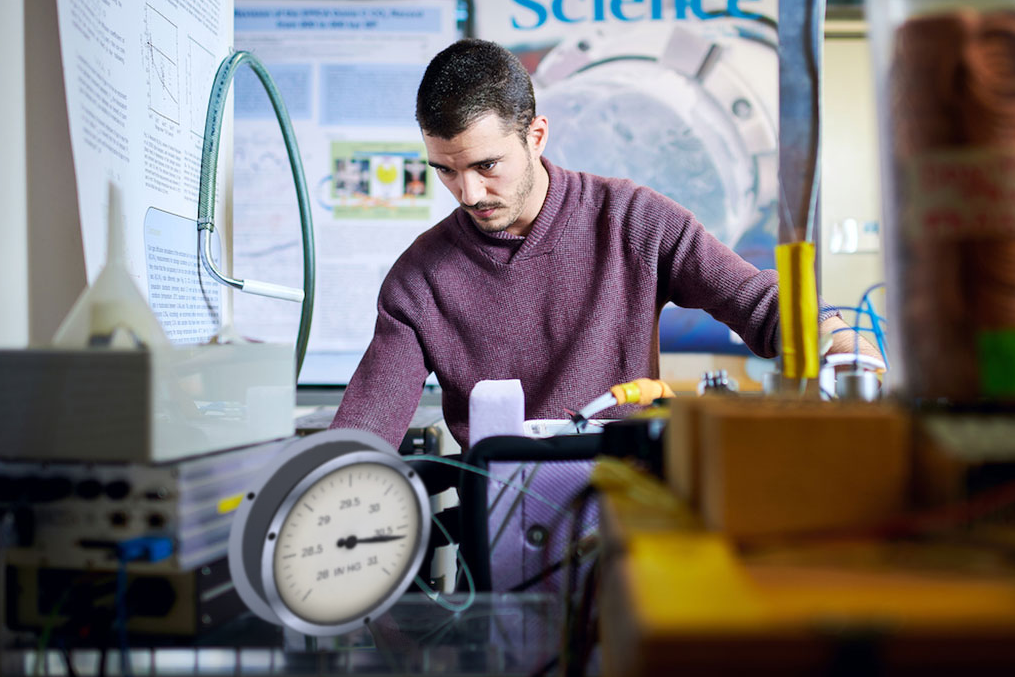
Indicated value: 30.6 inHg
